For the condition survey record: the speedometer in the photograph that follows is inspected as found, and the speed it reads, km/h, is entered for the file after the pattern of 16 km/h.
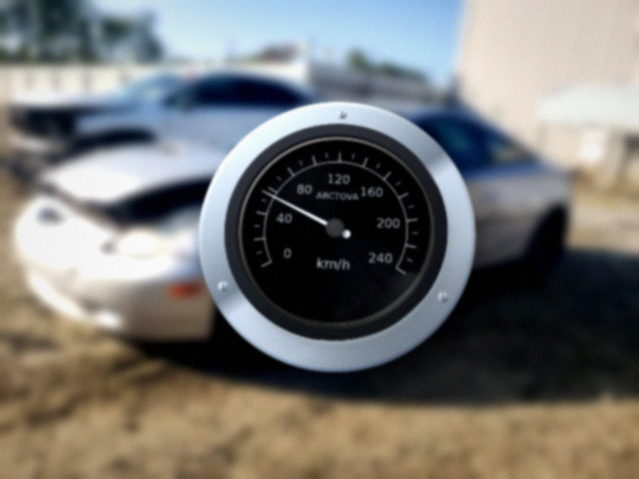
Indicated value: 55 km/h
